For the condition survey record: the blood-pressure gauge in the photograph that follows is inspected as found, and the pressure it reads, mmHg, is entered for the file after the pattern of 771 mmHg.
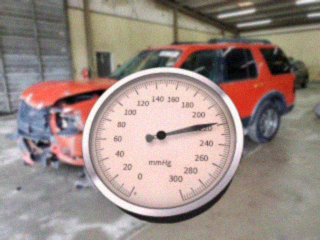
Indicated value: 220 mmHg
